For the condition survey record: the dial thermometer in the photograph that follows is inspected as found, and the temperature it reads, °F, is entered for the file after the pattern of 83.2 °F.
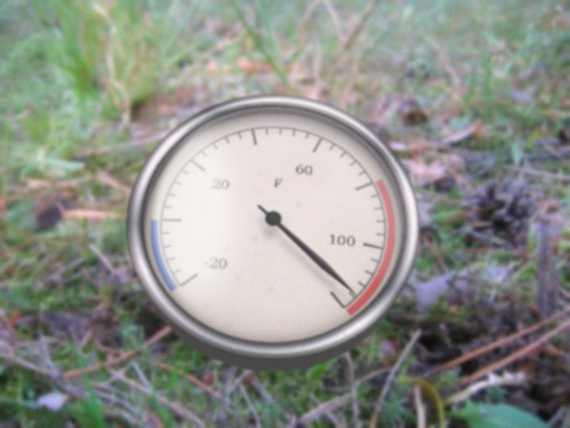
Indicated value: 116 °F
